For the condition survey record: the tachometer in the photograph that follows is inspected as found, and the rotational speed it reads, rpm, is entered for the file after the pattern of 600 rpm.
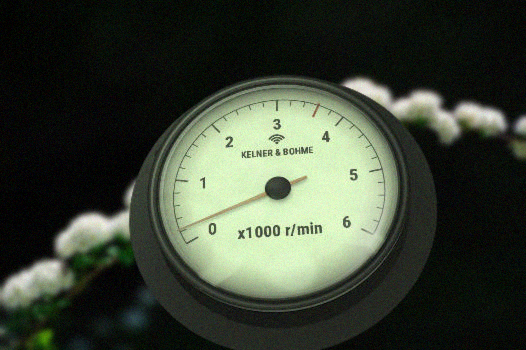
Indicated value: 200 rpm
